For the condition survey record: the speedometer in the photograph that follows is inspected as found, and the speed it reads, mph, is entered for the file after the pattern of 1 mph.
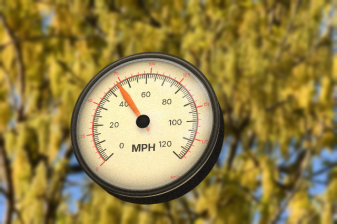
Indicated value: 45 mph
